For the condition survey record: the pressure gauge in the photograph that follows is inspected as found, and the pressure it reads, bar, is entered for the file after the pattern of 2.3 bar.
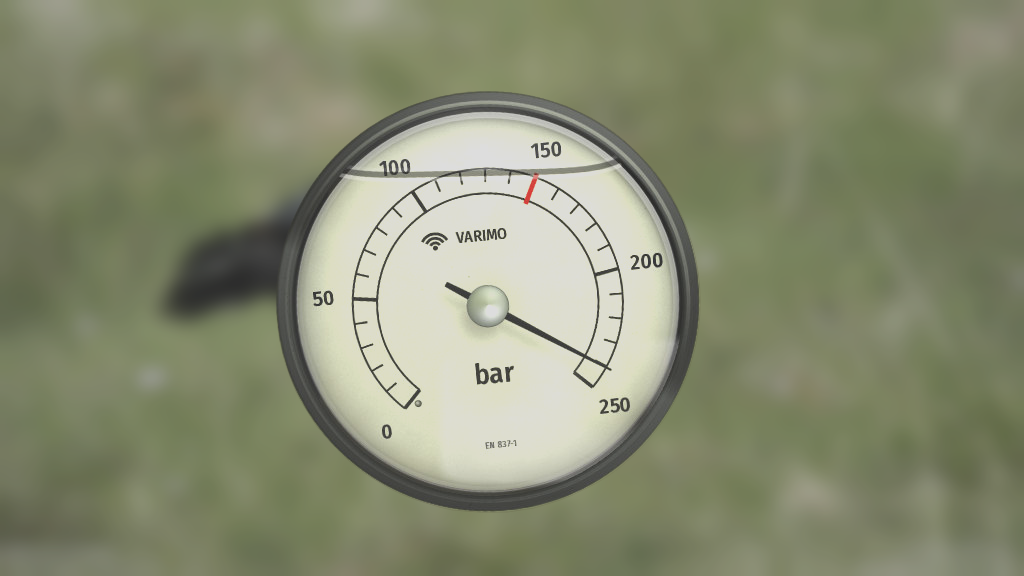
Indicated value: 240 bar
